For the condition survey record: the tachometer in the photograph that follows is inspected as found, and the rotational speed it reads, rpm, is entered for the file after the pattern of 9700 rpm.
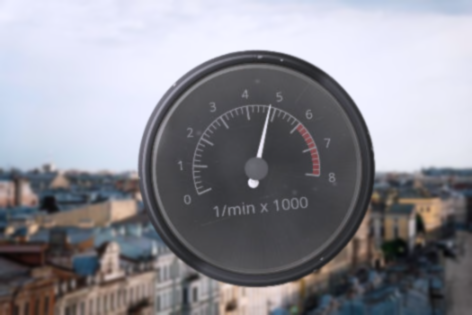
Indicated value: 4800 rpm
